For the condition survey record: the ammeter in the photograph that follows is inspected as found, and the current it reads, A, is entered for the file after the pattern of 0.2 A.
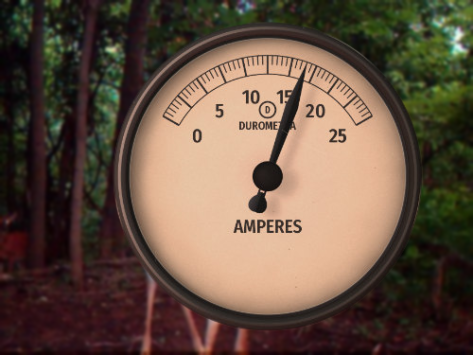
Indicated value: 16.5 A
